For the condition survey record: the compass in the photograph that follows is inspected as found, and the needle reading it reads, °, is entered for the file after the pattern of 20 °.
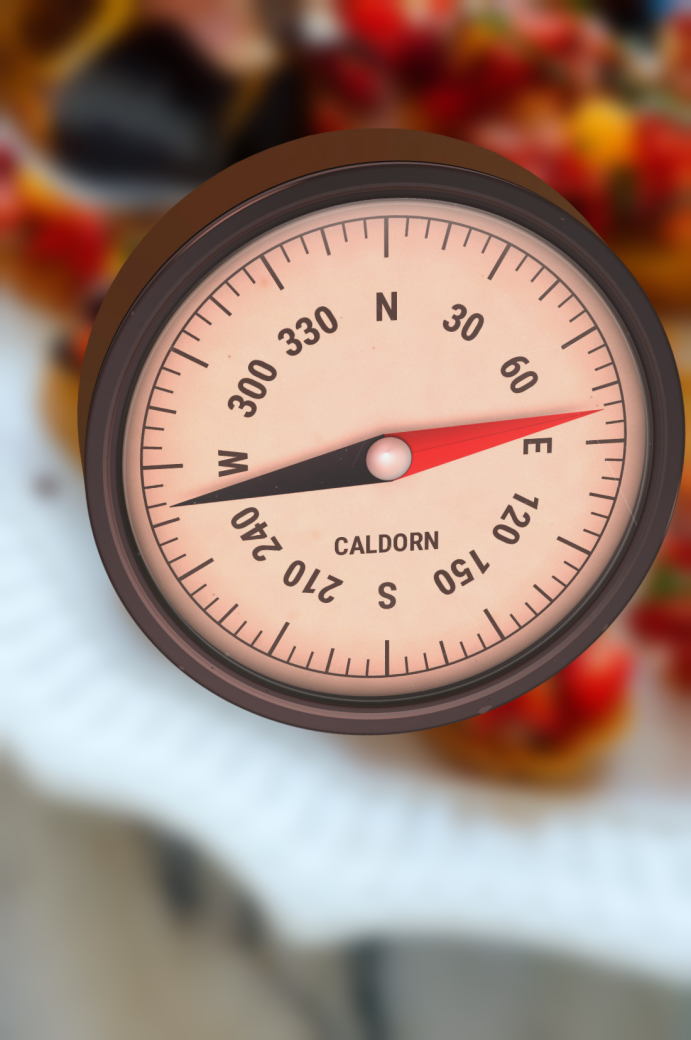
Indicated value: 80 °
